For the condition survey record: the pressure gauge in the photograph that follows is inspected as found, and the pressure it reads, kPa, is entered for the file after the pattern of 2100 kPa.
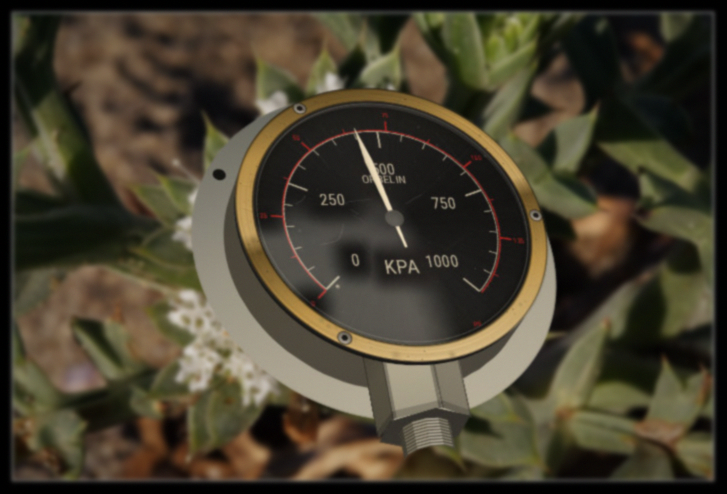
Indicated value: 450 kPa
